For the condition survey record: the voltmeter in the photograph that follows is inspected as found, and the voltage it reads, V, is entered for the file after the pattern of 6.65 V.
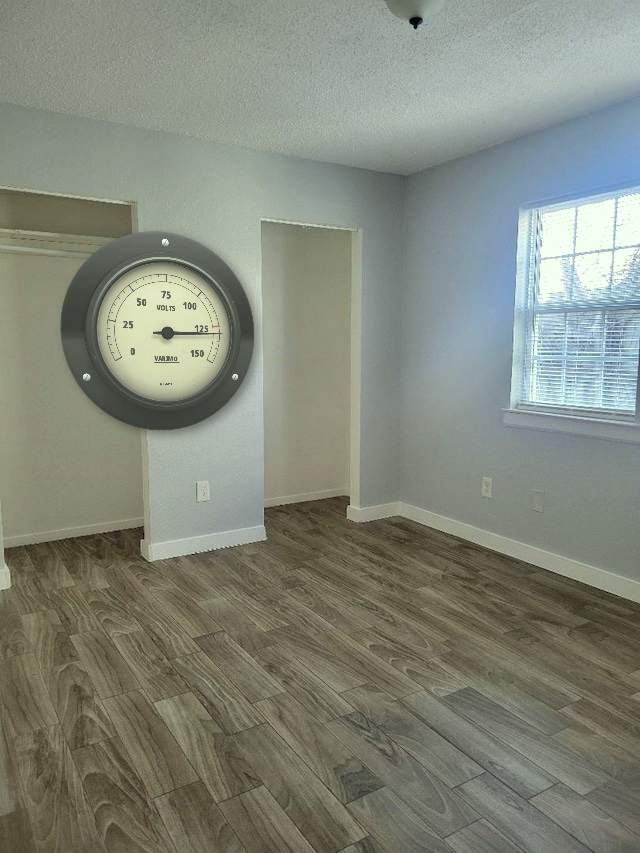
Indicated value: 130 V
